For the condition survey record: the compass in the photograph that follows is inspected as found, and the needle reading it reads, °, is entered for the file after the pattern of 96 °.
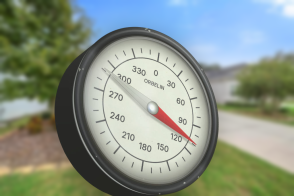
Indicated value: 110 °
